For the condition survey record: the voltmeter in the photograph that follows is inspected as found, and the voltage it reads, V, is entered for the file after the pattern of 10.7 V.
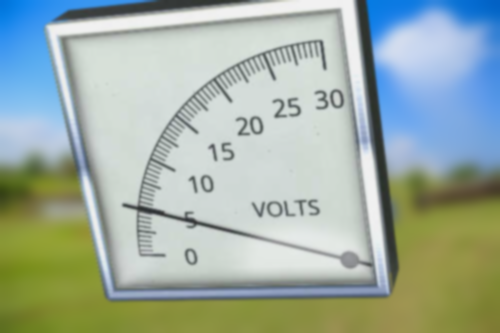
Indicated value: 5 V
